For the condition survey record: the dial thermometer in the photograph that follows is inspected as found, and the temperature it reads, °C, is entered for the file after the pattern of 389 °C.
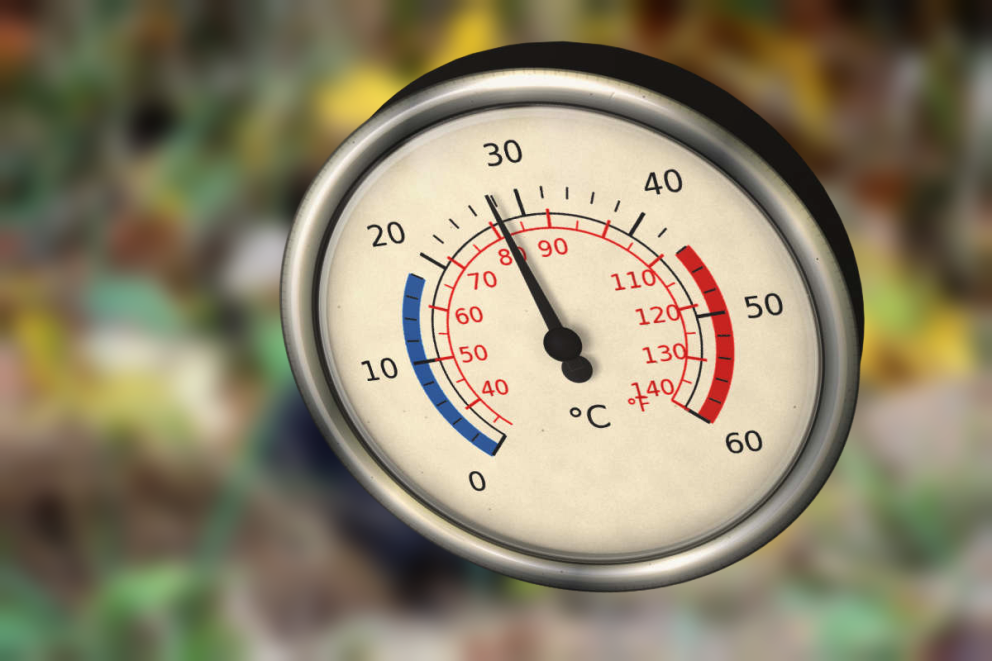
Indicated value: 28 °C
